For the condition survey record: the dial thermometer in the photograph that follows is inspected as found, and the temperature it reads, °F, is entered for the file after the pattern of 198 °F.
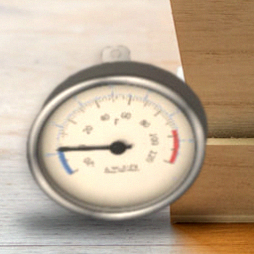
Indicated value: 0 °F
